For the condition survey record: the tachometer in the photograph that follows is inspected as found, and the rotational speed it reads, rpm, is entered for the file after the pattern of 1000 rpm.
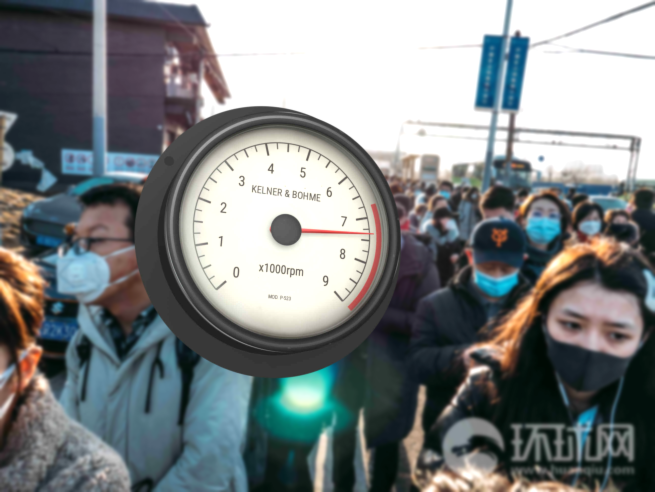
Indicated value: 7375 rpm
